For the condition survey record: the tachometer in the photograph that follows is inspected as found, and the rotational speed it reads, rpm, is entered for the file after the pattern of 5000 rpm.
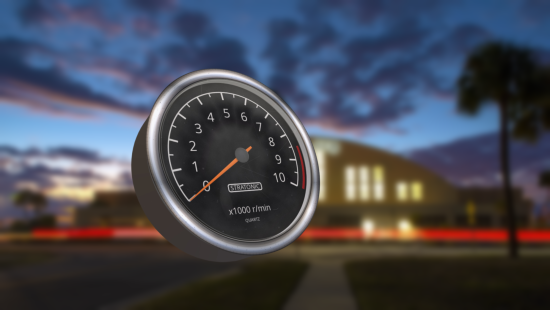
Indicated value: 0 rpm
